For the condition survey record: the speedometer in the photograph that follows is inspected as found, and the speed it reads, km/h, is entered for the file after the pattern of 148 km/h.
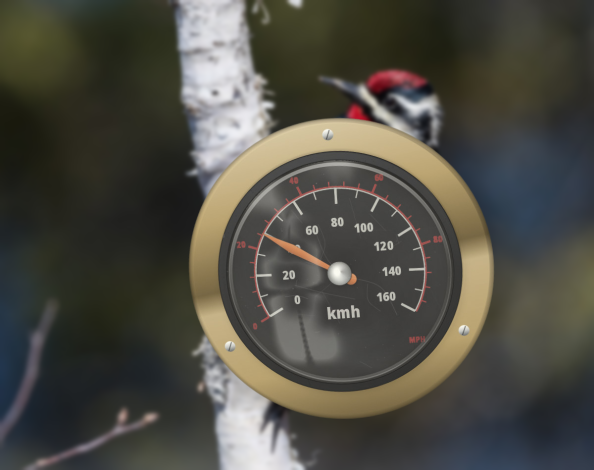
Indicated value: 40 km/h
